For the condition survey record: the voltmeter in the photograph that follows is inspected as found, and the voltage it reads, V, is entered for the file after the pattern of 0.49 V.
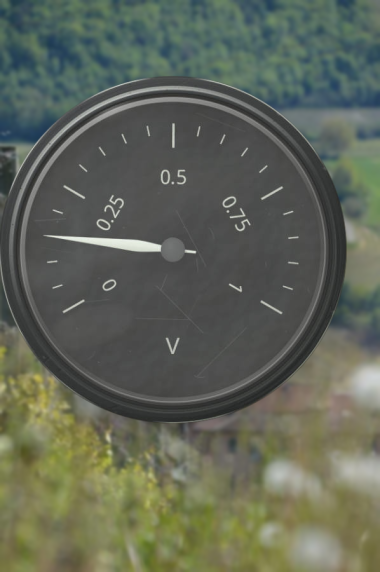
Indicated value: 0.15 V
